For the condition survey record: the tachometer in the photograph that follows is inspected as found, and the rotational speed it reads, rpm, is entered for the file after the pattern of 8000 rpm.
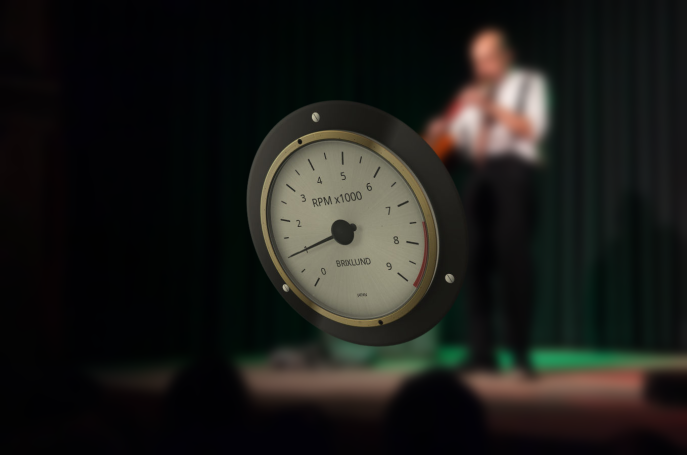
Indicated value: 1000 rpm
